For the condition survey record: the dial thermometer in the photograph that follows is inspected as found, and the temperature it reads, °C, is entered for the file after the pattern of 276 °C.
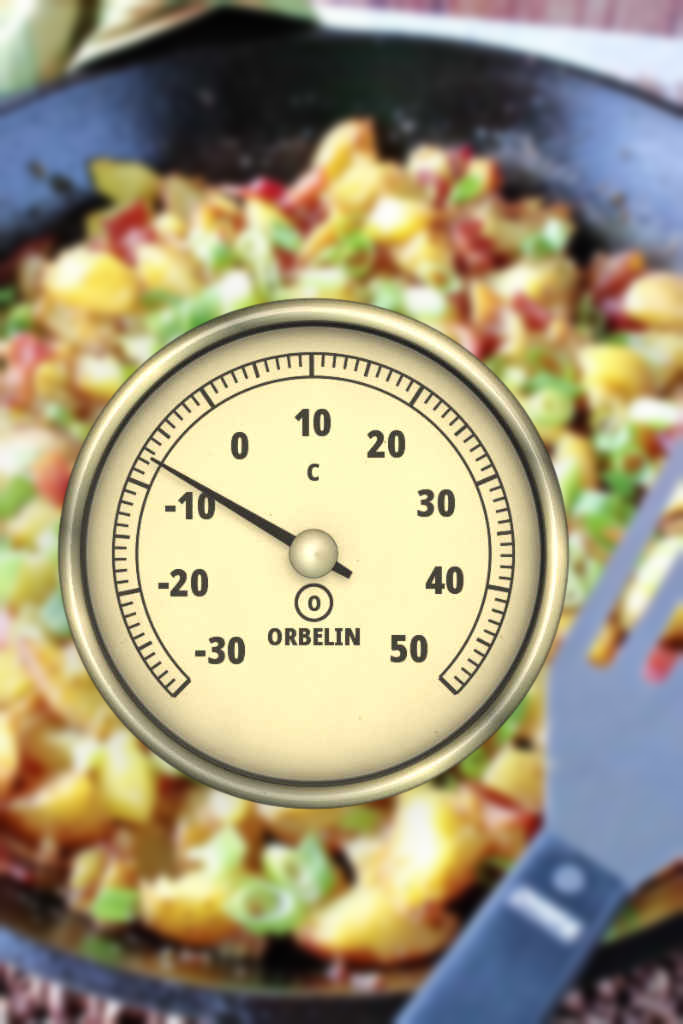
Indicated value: -7.5 °C
